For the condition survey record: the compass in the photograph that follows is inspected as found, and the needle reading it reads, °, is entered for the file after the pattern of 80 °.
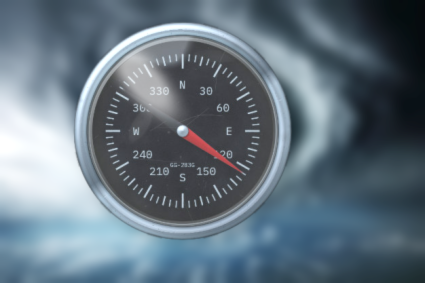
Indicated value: 125 °
